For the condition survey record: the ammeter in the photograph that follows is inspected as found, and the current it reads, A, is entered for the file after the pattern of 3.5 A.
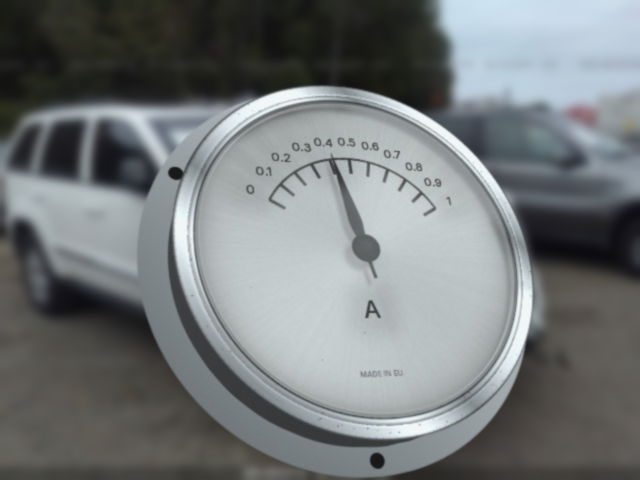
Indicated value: 0.4 A
